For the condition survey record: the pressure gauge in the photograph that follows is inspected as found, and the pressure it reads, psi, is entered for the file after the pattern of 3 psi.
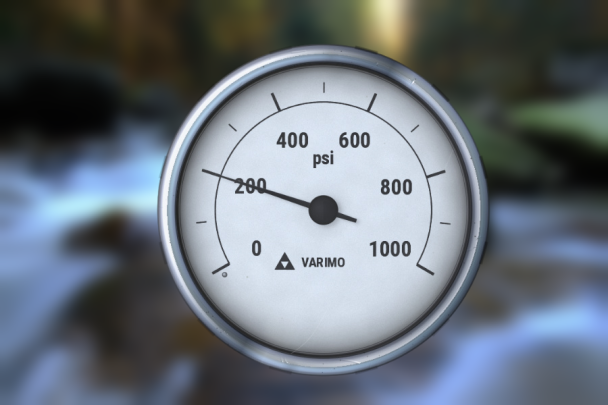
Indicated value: 200 psi
